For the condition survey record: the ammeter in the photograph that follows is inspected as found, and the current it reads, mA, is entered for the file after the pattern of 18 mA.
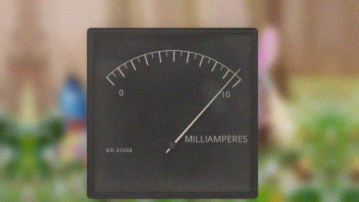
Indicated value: 9.5 mA
